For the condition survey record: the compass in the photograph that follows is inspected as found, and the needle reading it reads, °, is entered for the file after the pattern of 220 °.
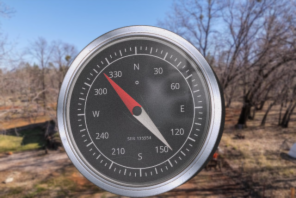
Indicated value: 320 °
